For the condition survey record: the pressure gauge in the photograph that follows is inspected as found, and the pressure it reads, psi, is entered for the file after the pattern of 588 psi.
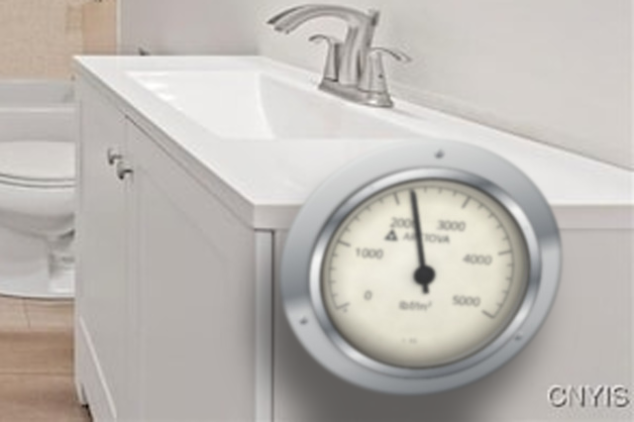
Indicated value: 2200 psi
